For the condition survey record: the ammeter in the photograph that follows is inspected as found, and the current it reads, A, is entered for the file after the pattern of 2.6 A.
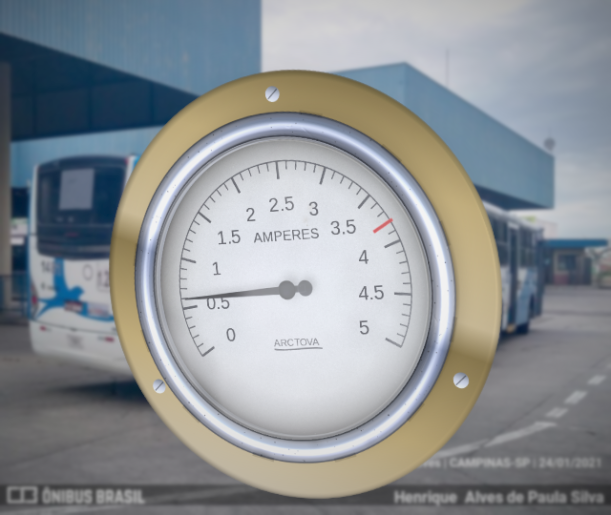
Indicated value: 0.6 A
